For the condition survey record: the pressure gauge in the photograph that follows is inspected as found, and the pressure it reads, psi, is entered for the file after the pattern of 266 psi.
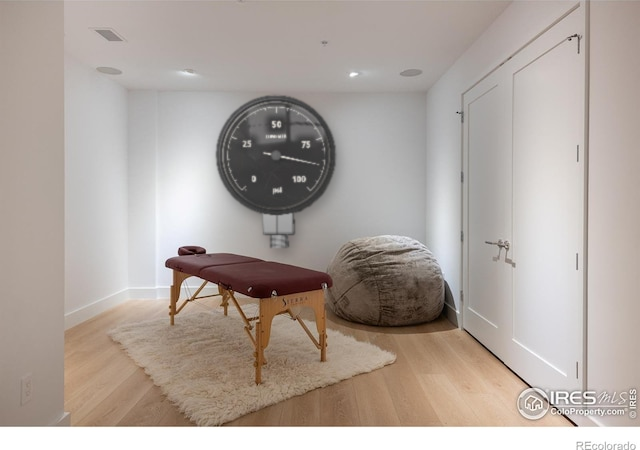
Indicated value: 87.5 psi
